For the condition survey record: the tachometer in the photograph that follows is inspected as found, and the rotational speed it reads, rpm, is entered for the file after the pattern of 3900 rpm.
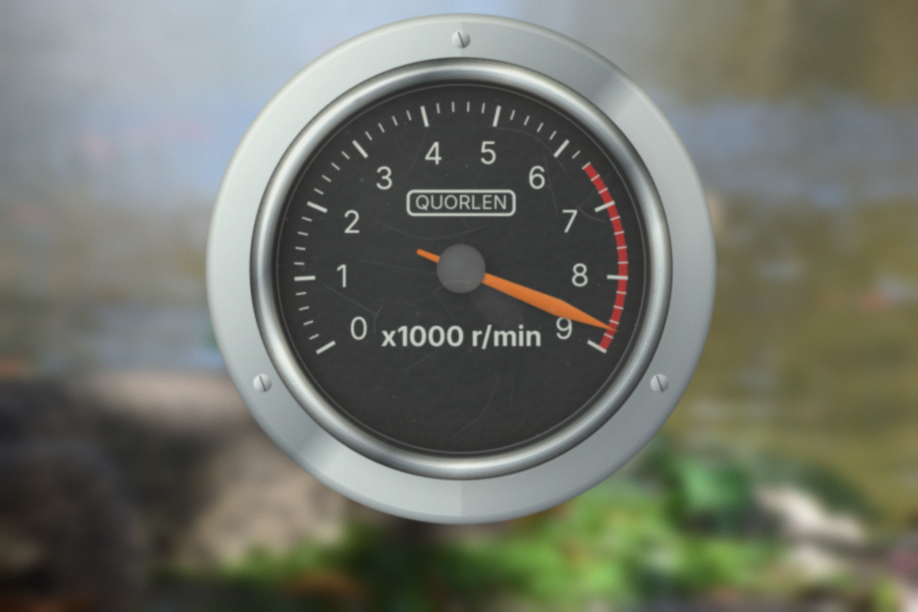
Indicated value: 8700 rpm
